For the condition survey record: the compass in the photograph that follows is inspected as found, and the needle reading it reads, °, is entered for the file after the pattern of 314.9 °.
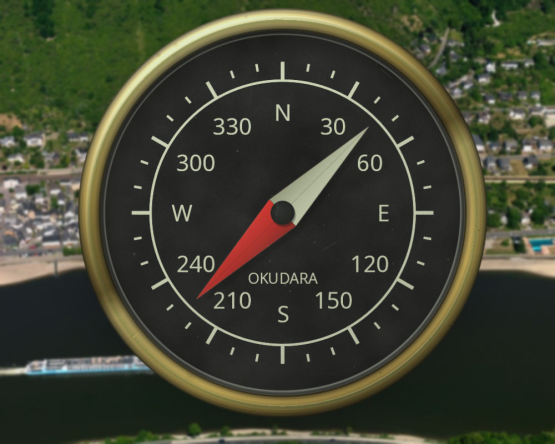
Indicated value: 225 °
